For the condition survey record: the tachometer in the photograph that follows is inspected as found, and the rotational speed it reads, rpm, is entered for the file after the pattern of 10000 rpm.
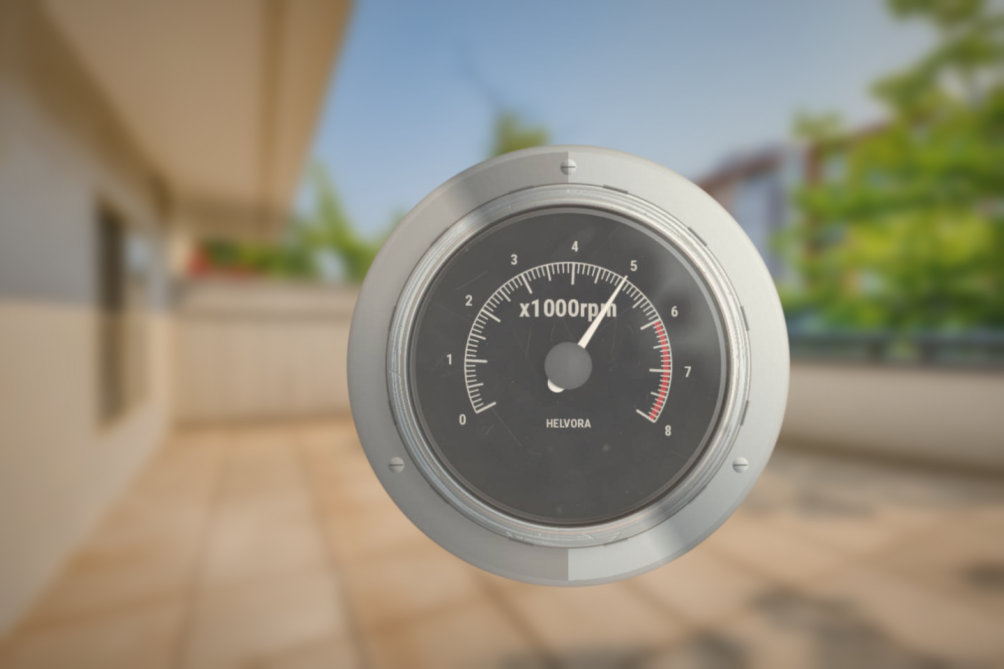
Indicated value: 5000 rpm
